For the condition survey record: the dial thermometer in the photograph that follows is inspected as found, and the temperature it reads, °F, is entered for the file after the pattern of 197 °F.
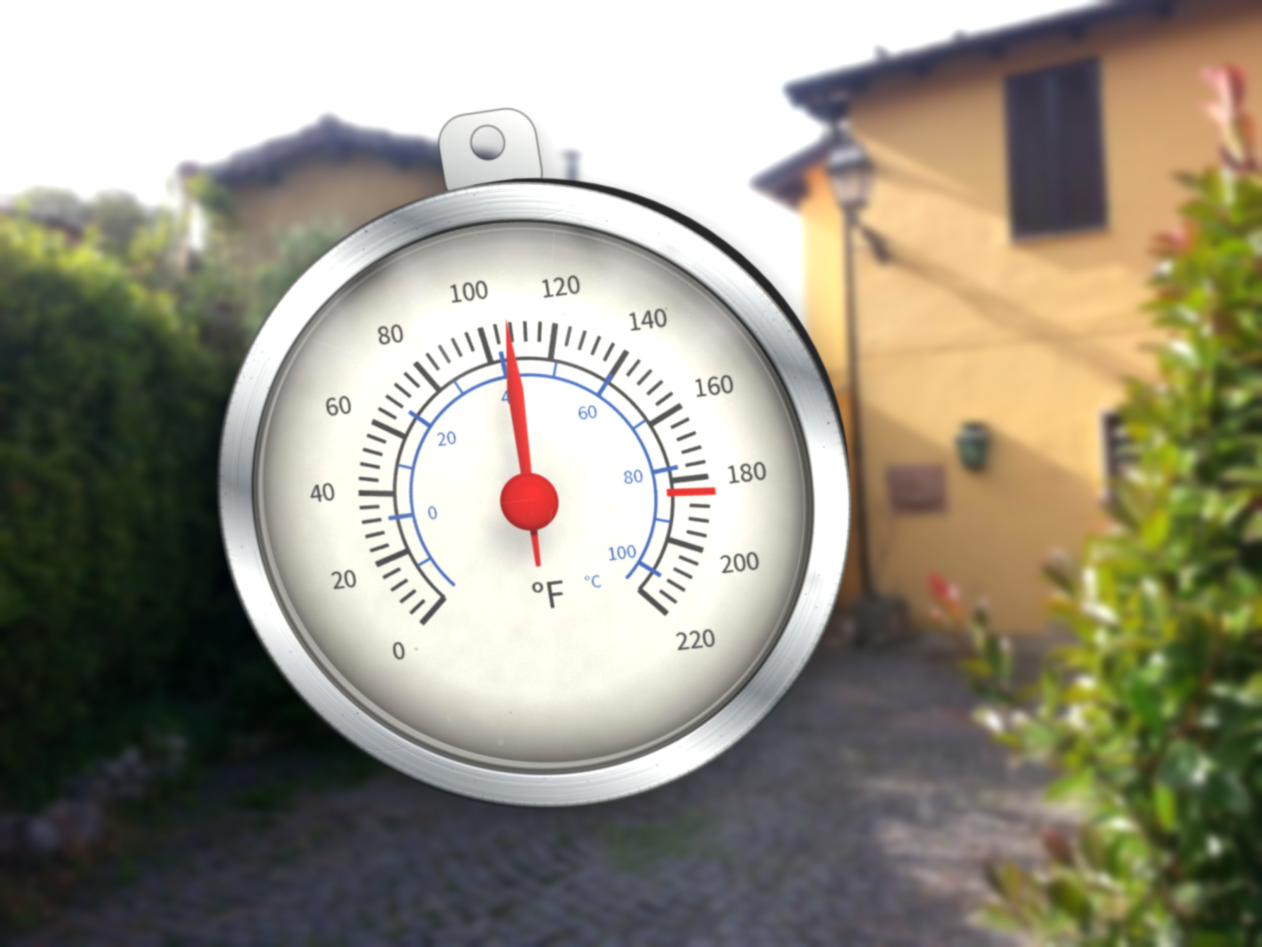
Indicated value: 108 °F
